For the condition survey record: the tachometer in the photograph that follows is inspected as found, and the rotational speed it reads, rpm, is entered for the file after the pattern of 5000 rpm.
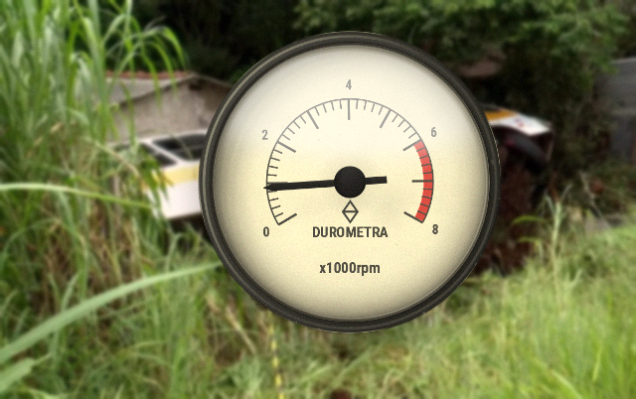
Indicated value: 900 rpm
